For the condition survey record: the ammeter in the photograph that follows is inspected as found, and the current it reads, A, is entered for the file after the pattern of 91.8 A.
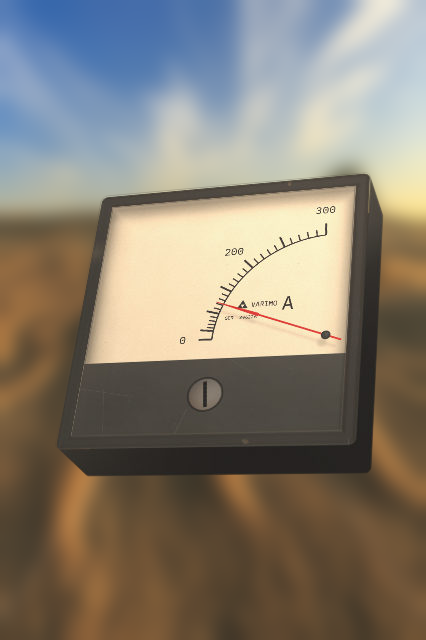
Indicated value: 120 A
